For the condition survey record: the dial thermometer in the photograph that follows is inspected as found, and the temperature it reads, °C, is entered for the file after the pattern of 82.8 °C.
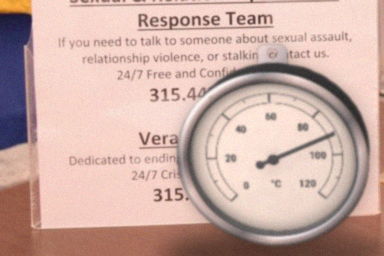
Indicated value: 90 °C
